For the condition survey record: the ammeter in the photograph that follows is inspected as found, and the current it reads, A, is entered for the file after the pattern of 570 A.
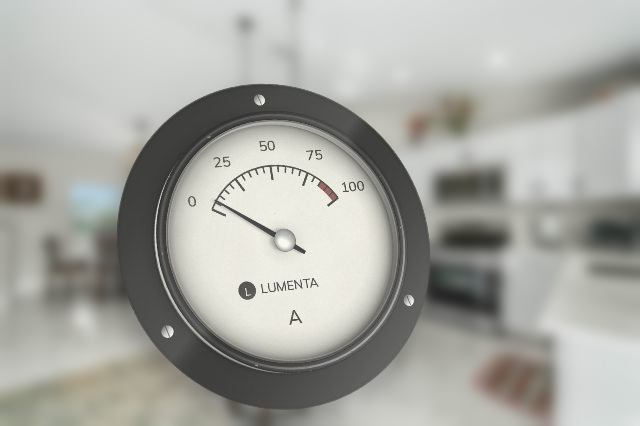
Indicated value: 5 A
